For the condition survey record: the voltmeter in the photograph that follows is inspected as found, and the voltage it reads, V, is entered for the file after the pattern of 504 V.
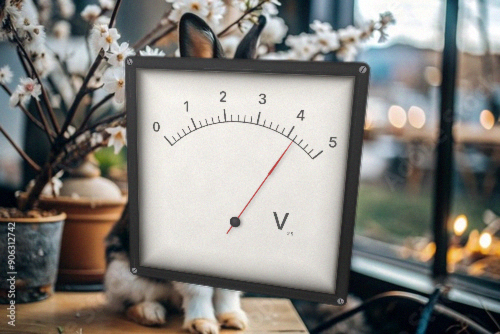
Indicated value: 4.2 V
